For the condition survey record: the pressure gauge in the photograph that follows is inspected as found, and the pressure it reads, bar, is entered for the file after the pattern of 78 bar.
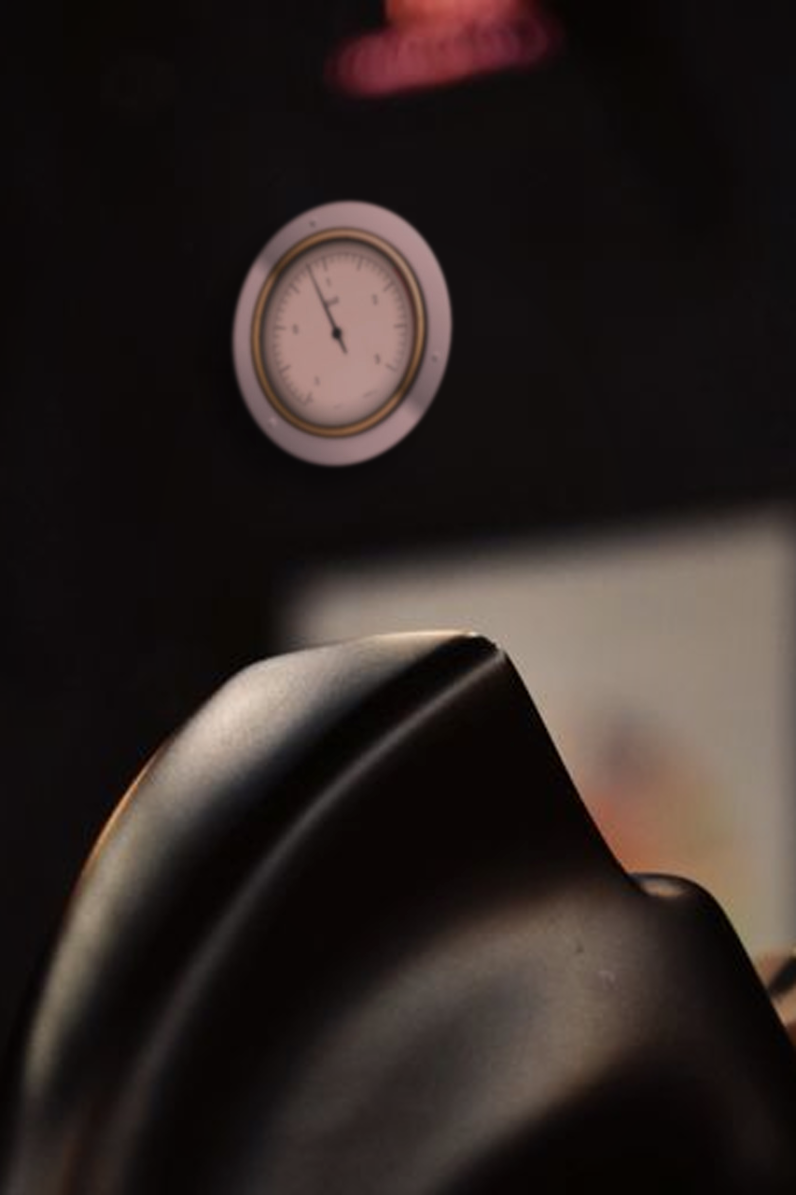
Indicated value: 0.8 bar
